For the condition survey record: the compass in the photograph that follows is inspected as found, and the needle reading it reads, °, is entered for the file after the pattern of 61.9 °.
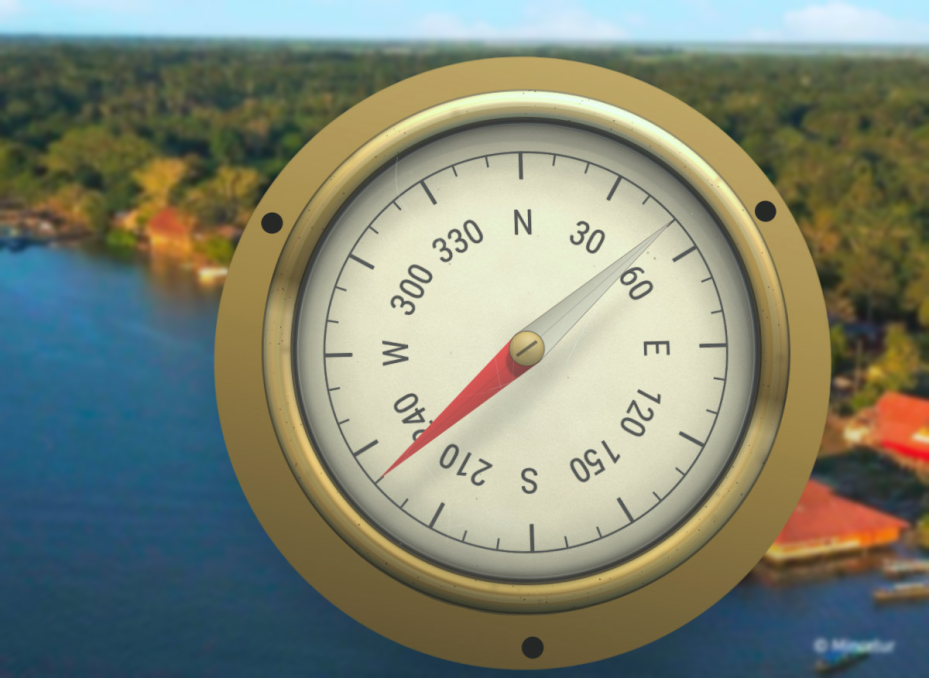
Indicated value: 230 °
